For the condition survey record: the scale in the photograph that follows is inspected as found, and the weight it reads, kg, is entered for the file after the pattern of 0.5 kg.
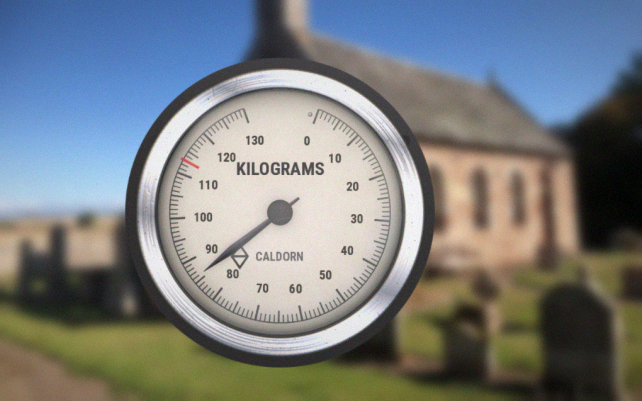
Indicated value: 86 kg
